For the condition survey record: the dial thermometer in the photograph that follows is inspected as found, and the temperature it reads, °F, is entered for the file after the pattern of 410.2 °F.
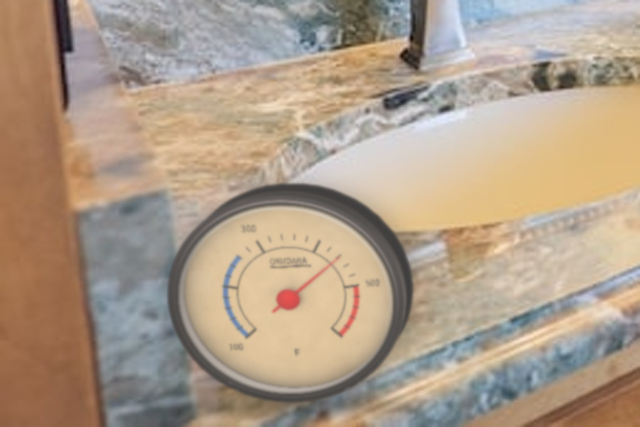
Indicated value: 440 °F
